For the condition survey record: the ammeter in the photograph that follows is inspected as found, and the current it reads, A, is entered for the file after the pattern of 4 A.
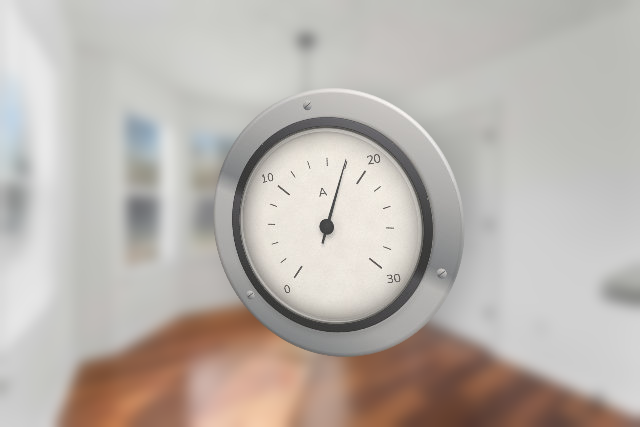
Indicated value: 18 A
